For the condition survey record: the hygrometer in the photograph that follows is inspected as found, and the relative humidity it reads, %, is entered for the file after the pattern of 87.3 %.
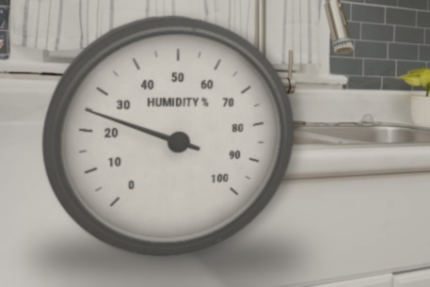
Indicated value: 25 %
